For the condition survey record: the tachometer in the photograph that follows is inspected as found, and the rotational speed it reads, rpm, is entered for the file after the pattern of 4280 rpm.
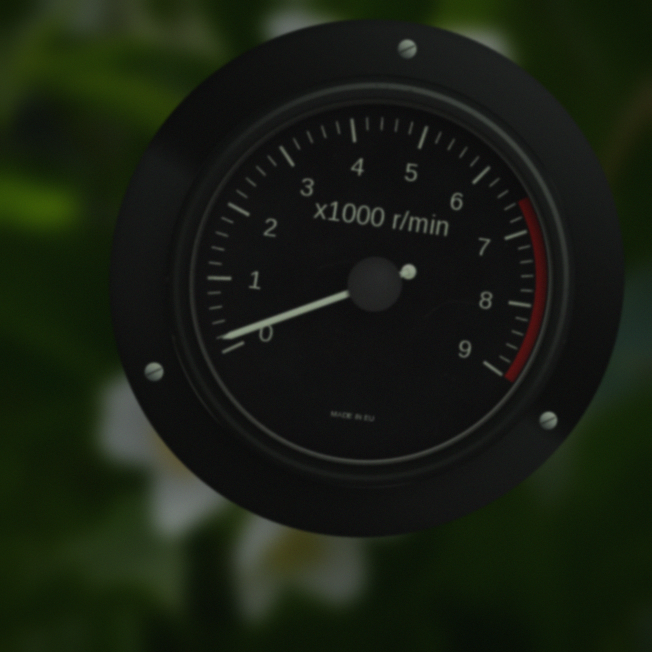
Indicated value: 200 rpm
